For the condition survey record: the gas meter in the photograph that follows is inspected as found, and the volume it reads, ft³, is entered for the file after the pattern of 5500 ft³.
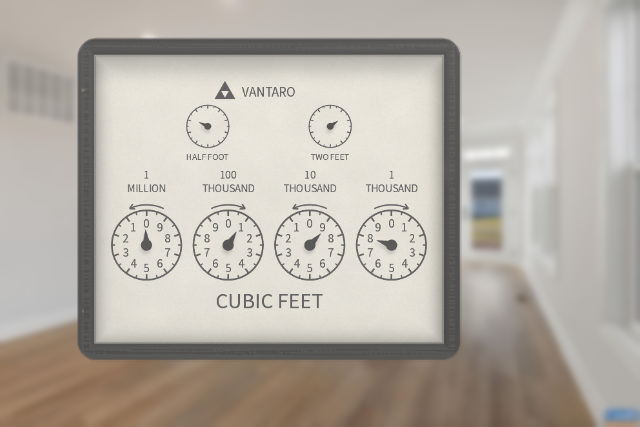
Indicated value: 8800 ft³
